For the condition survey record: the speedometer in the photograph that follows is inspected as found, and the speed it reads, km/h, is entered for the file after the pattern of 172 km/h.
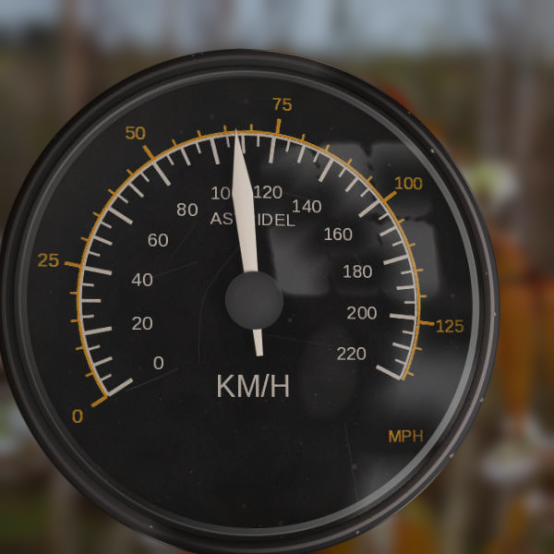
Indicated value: 107.5 km/h
